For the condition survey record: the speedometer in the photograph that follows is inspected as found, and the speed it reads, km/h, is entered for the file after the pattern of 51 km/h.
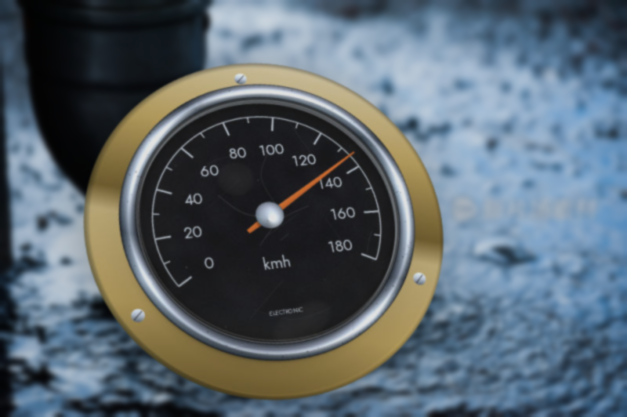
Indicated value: 135 km/h
